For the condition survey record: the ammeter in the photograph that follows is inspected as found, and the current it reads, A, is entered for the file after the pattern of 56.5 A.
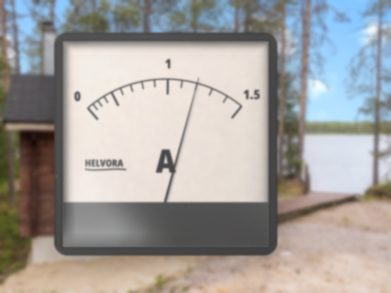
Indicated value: 1.2 A
